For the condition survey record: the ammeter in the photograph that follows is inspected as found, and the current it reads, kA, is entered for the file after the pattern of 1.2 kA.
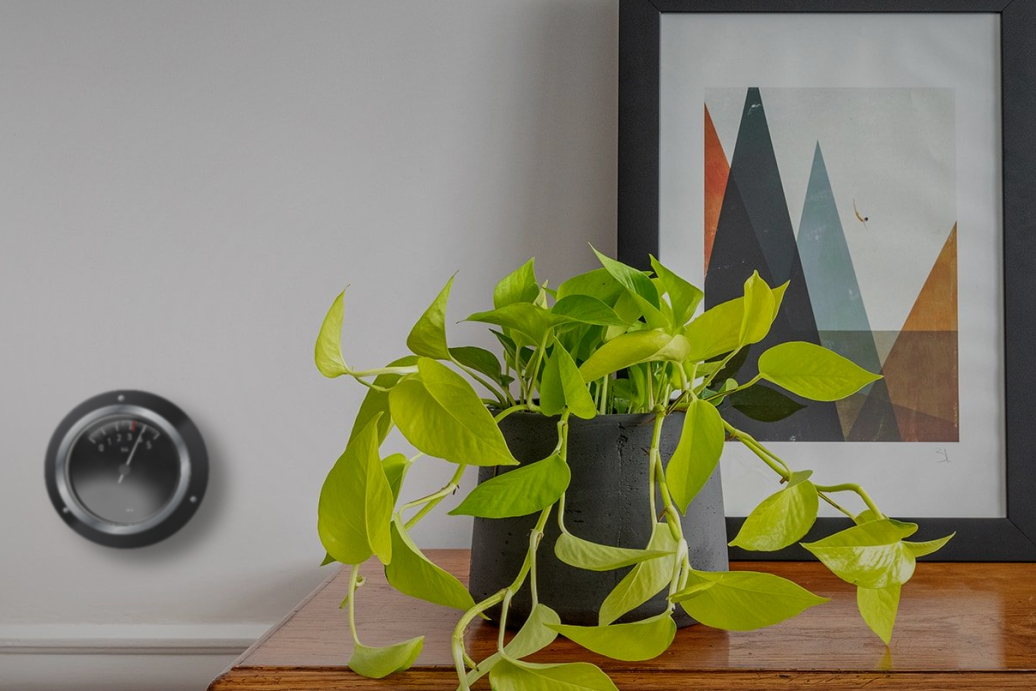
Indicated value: 4 kA
